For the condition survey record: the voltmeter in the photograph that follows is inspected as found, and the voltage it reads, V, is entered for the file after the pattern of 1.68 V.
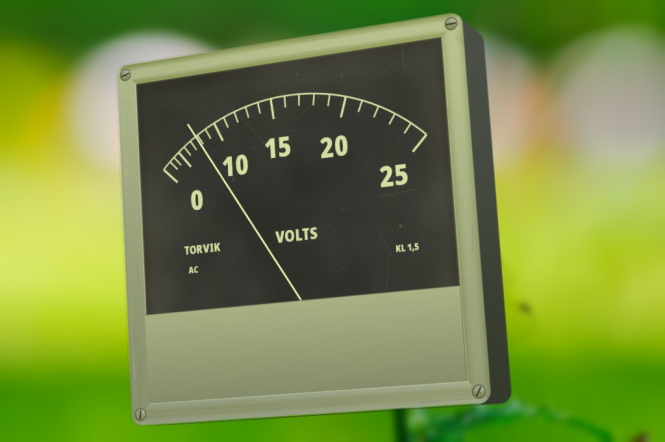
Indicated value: 8 V
